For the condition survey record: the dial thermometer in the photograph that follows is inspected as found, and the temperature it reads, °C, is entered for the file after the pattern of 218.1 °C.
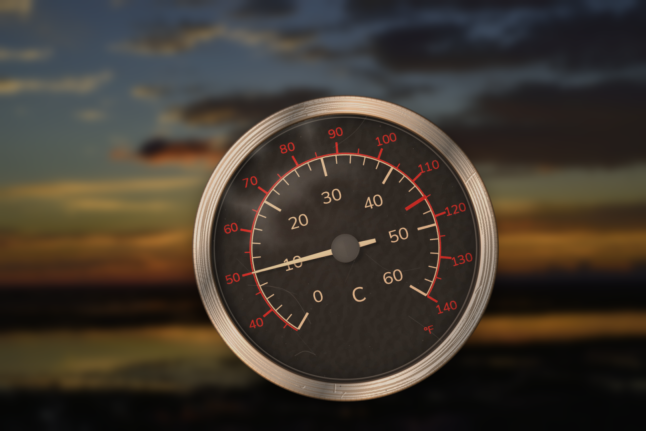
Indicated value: 10 °C
